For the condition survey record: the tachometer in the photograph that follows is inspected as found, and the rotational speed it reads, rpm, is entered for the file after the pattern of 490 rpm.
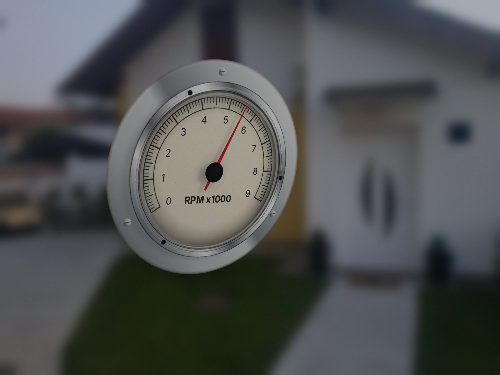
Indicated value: 5500 rpm
